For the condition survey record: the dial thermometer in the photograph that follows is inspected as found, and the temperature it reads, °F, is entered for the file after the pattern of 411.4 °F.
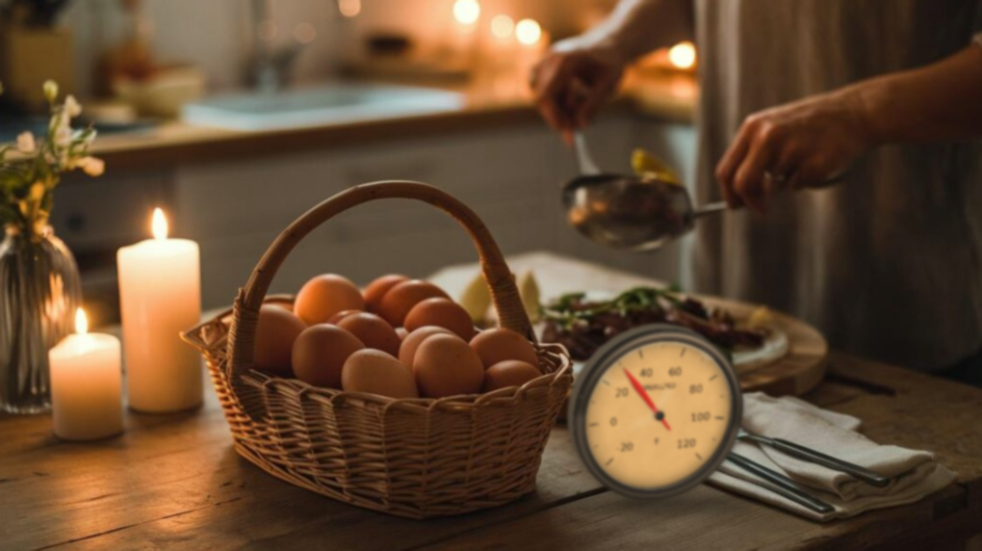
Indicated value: 30 °F
